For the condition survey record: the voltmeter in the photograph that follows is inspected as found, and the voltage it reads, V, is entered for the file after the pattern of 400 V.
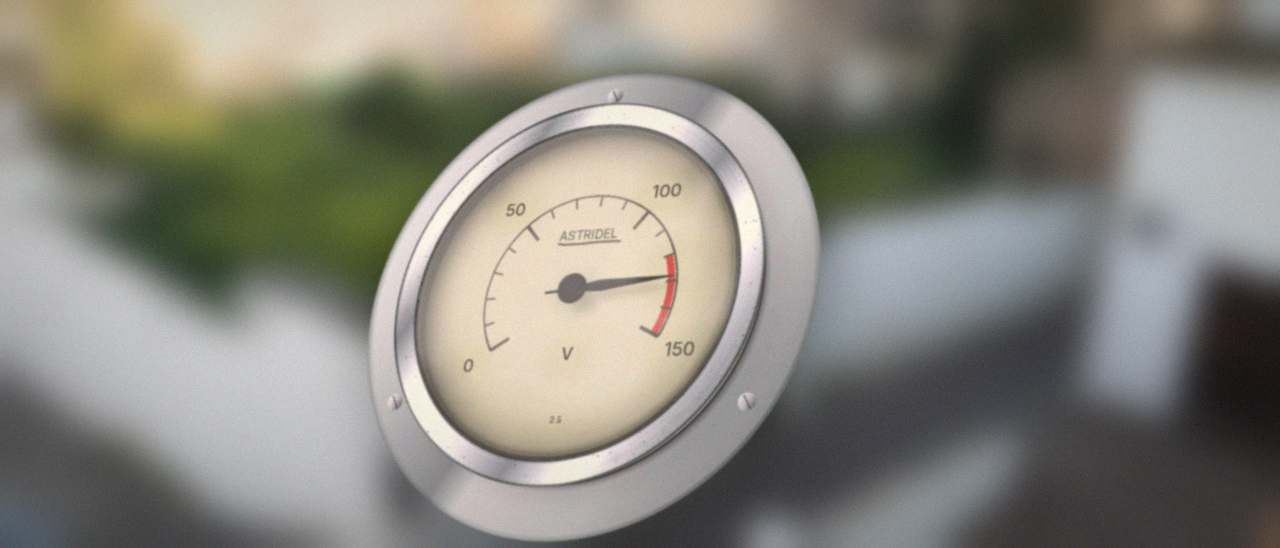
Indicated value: 130 V
